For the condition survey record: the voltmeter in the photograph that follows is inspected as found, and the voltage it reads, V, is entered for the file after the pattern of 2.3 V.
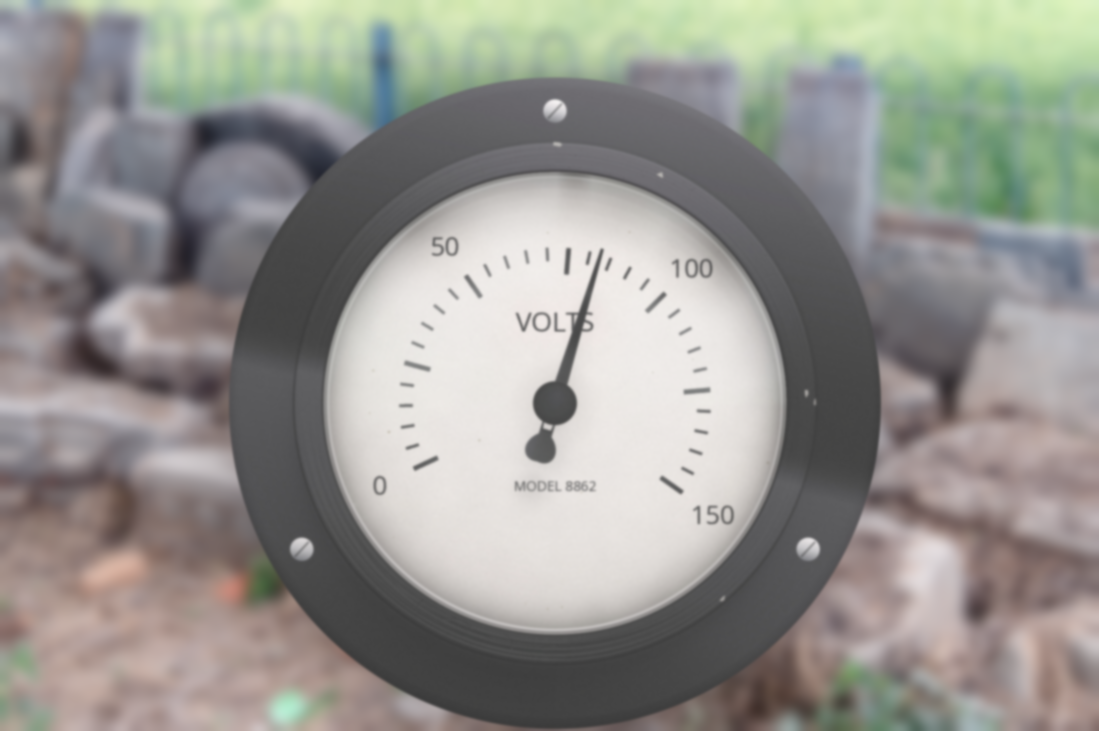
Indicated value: 82.5 V
